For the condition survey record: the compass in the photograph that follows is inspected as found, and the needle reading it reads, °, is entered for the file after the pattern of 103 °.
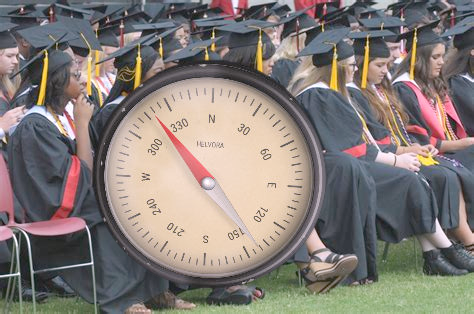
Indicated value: 320 °
